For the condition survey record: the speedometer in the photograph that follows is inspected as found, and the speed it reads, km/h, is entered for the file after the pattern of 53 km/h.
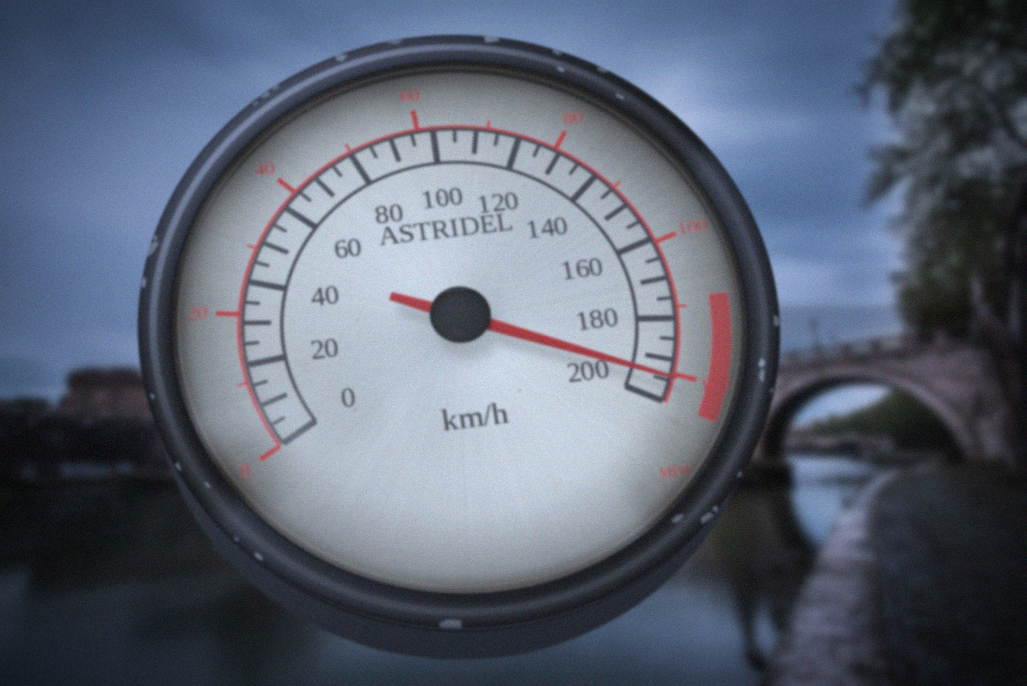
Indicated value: 195 km/h
